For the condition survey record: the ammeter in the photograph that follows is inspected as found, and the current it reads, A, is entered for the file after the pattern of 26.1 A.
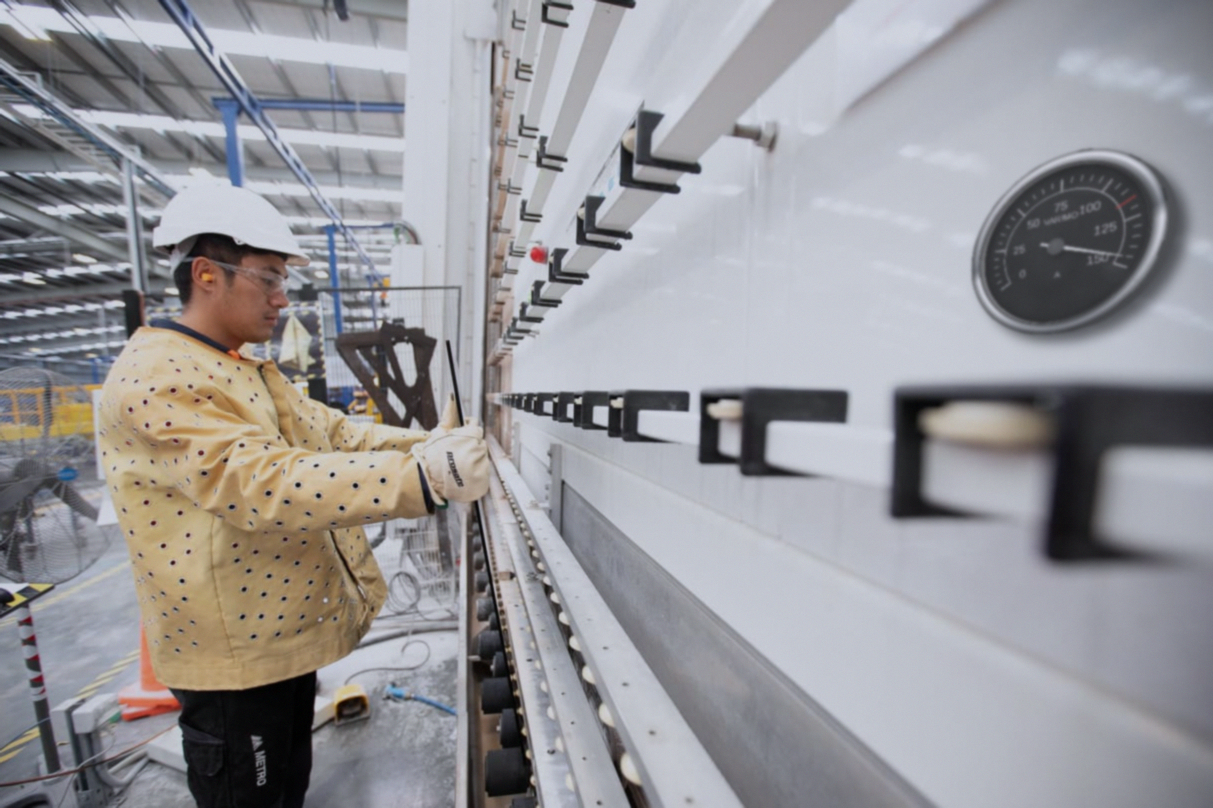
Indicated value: 145 A
